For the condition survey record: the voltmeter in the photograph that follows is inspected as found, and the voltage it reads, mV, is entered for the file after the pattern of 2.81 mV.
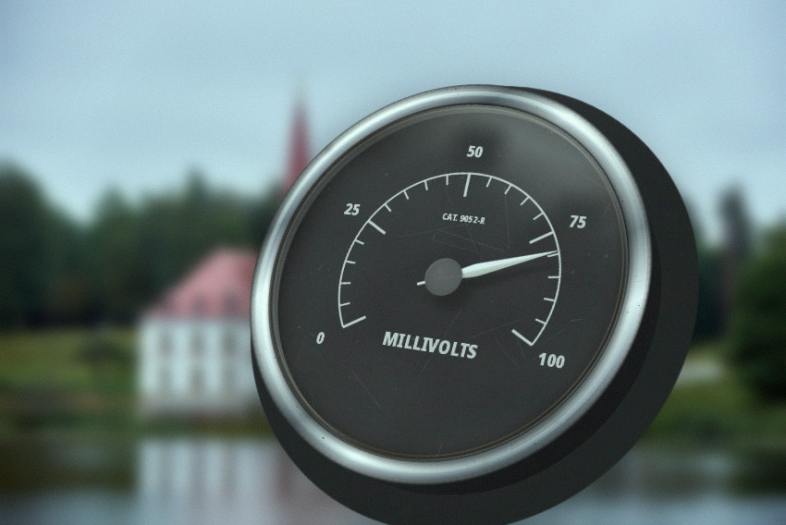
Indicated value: 80 mV
